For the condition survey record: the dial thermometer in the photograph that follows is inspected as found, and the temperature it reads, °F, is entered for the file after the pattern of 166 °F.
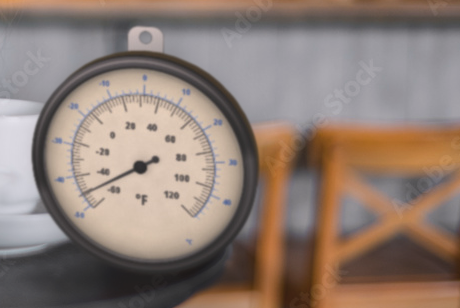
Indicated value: -50 °F
